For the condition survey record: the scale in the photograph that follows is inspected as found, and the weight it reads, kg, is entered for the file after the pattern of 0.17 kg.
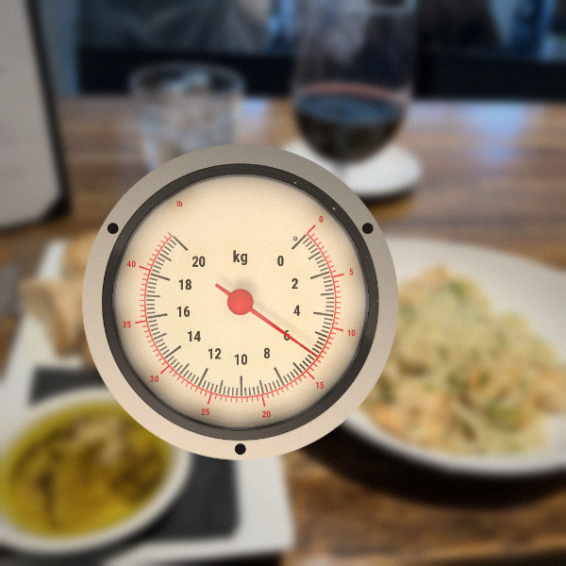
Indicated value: 6 kg
